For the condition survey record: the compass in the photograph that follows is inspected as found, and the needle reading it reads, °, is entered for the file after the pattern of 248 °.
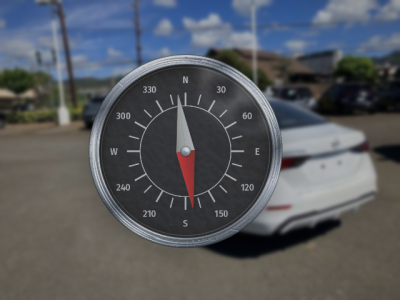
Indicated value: 172.5 °
